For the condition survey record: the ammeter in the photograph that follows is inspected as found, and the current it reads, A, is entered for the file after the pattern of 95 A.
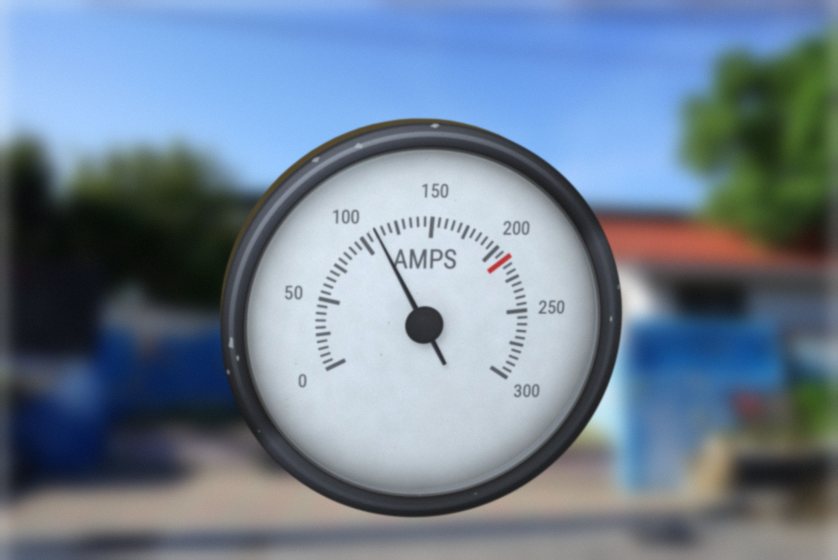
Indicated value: 110 A
